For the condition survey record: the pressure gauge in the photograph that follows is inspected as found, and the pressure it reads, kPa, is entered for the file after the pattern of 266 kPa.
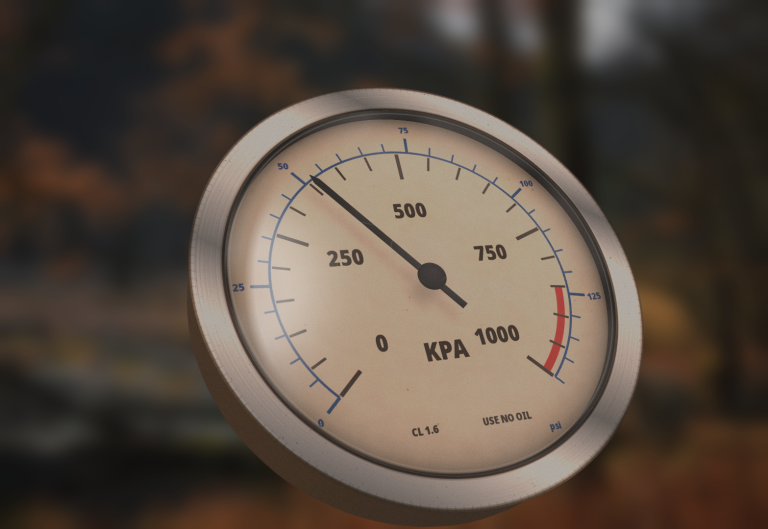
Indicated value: 350 kPa
